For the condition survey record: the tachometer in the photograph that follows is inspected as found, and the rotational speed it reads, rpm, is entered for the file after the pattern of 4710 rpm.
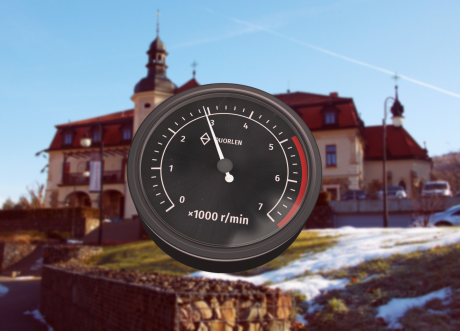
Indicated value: 2900 rpm
